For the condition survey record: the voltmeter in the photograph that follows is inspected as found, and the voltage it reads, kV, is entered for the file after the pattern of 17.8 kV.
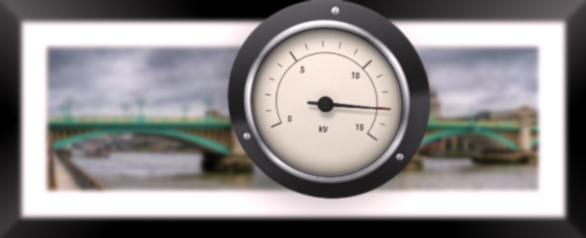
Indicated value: 13 kV
